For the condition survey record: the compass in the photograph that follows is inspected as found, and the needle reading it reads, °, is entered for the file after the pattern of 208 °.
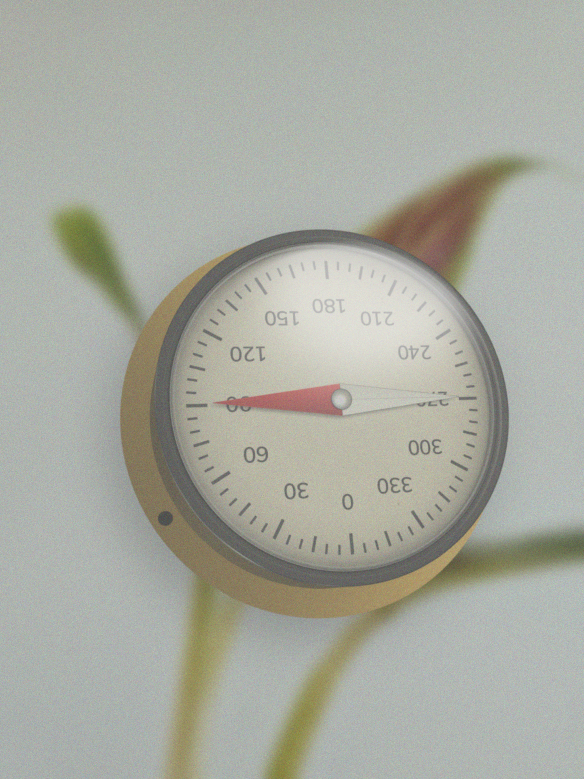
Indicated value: 90 °
